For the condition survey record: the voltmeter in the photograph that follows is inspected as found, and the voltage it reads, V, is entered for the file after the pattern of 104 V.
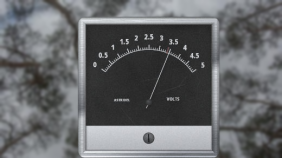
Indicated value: 3.5 V
